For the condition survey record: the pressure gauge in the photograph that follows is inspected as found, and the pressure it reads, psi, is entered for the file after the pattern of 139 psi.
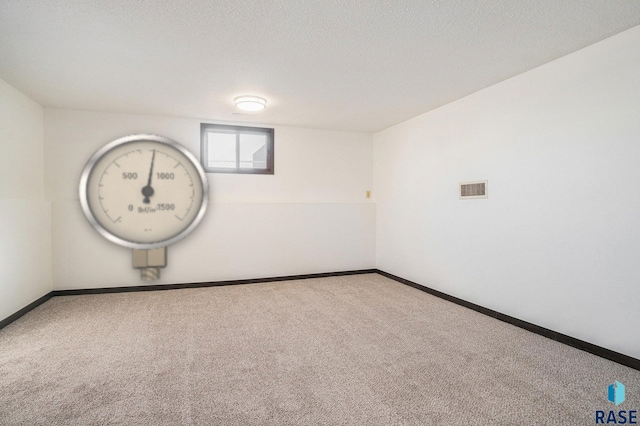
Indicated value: 800 psi
